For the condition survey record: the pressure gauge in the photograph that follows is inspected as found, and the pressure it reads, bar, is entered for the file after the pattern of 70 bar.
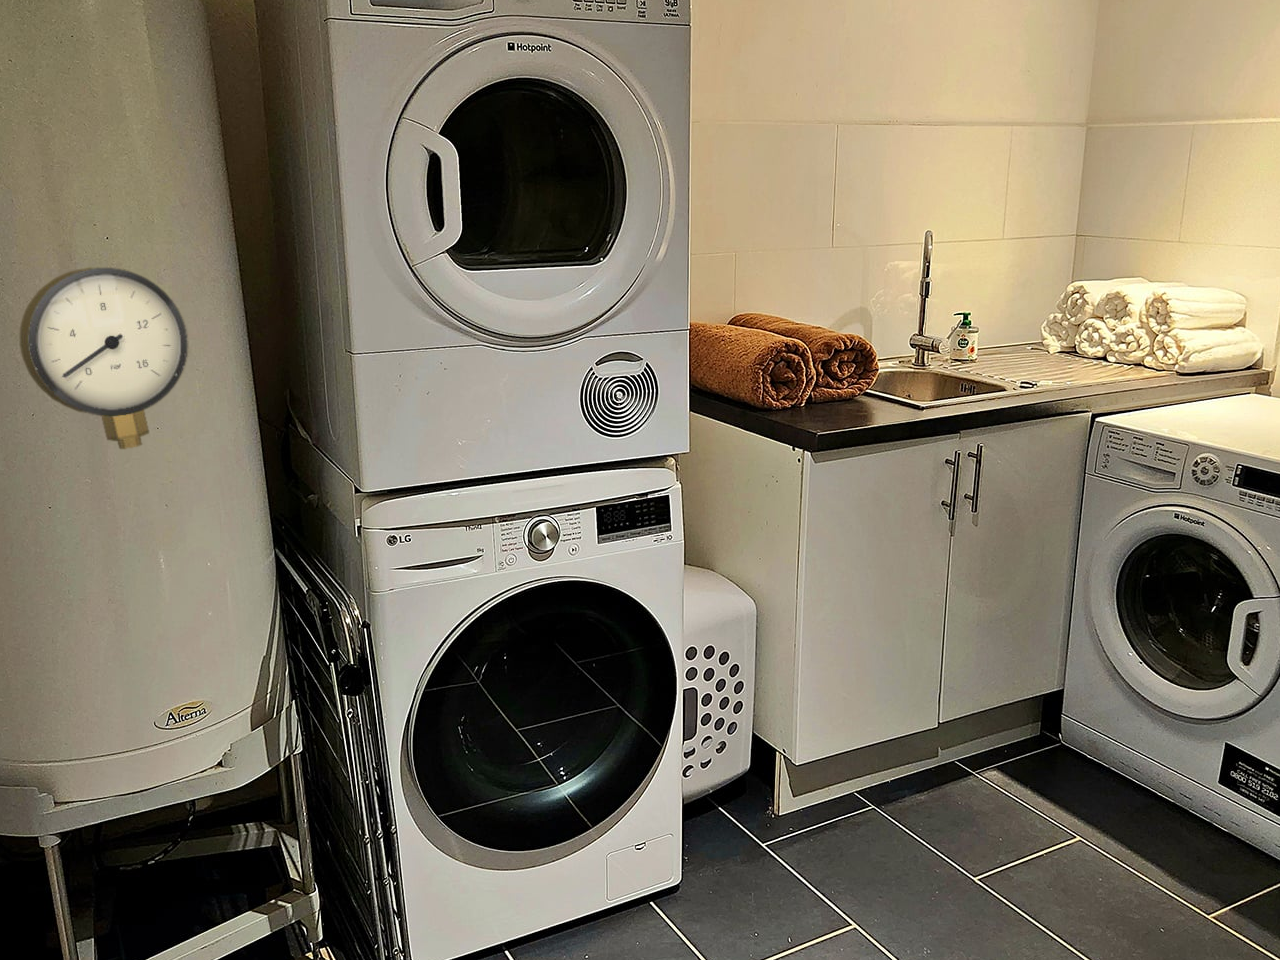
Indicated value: 1 bar
